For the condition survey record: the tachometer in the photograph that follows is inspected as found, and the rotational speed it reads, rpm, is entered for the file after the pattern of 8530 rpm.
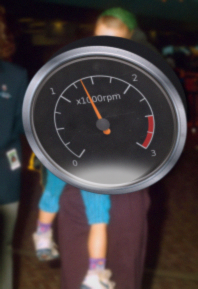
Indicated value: 1375 rpm
